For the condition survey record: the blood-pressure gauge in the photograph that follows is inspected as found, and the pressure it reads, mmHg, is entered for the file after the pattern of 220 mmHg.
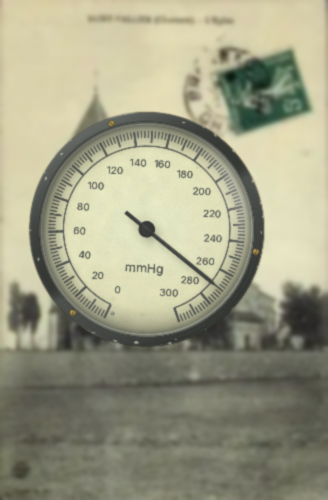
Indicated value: 270 mmHg
